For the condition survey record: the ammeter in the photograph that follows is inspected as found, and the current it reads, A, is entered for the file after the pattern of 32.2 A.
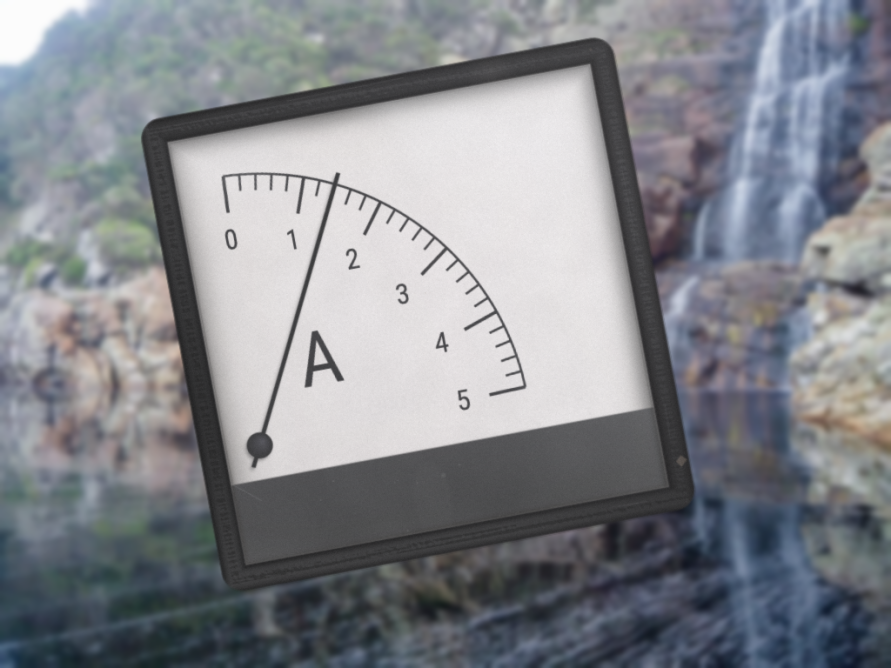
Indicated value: 1.4 A
